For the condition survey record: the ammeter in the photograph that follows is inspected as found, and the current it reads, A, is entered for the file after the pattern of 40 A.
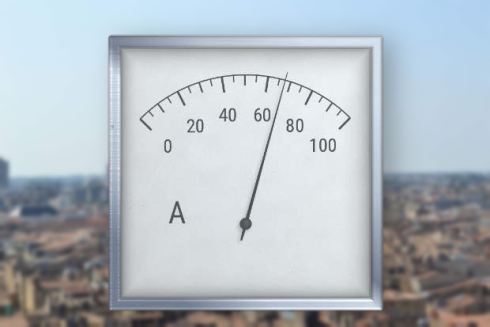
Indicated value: 67.5 A
